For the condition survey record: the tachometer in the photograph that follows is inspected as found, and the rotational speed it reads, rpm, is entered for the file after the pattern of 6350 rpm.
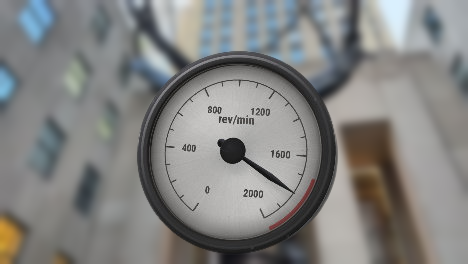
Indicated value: 1800 rpm
